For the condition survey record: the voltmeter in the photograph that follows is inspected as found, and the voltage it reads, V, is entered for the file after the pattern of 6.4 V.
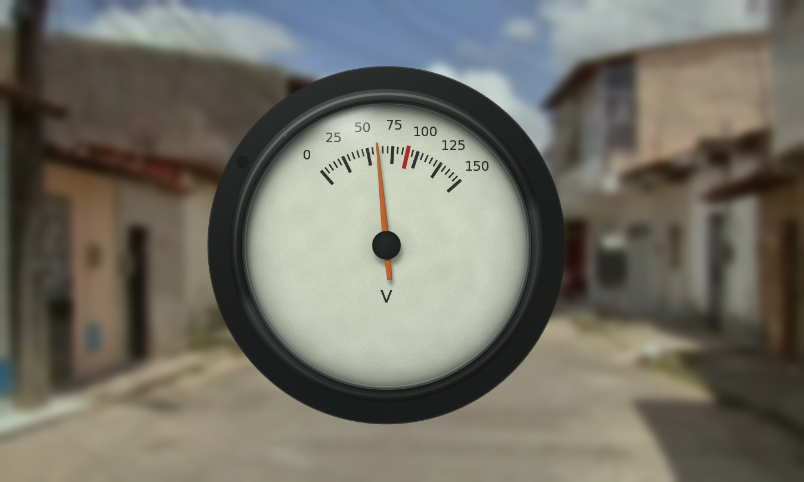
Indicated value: 60 V
